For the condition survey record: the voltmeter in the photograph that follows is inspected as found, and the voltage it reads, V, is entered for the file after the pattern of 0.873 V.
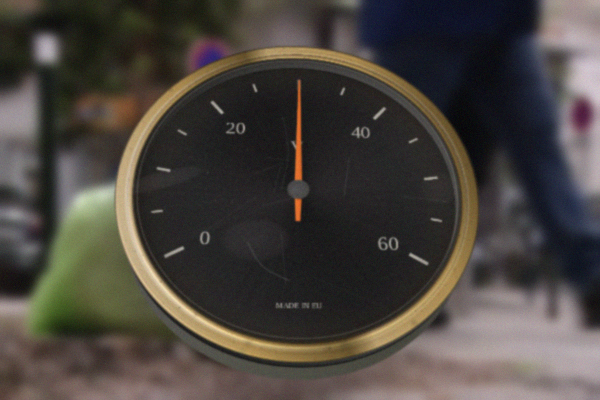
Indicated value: 30 V
